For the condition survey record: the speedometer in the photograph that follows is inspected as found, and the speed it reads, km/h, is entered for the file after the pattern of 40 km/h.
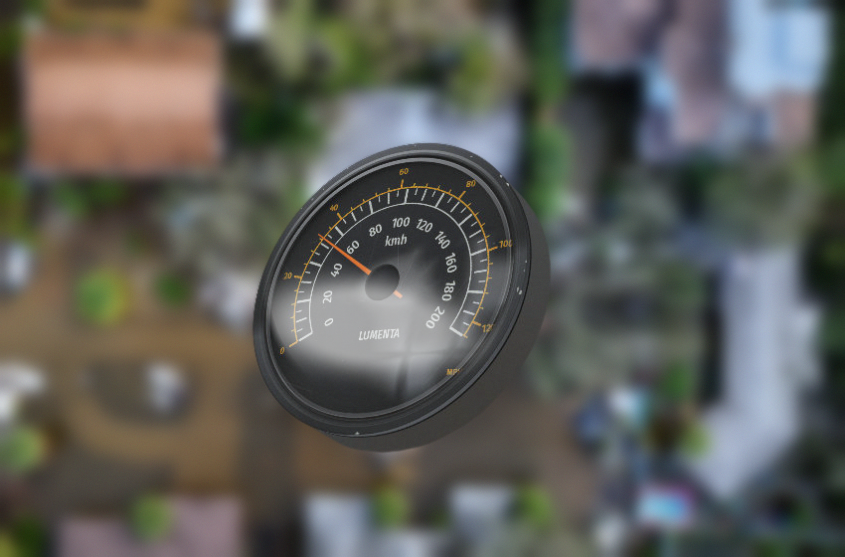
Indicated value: 52.5 km/h
